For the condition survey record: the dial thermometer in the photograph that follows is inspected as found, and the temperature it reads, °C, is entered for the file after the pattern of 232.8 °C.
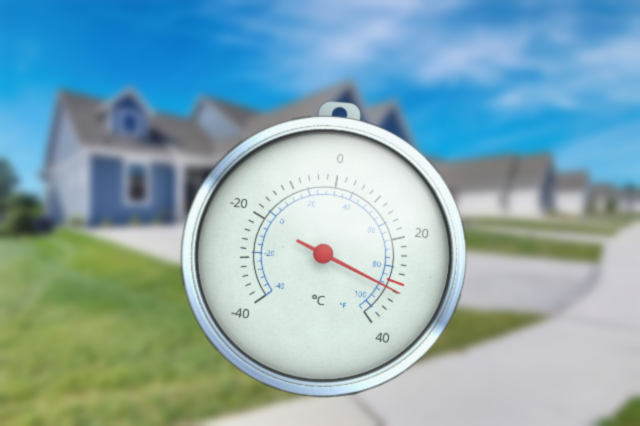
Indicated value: 32 °C
